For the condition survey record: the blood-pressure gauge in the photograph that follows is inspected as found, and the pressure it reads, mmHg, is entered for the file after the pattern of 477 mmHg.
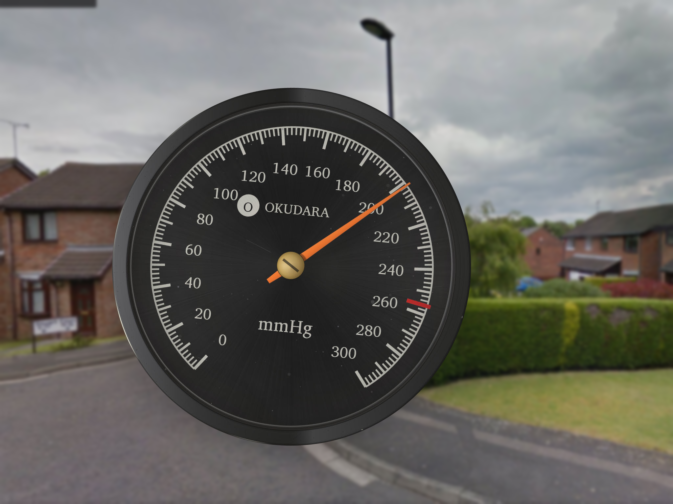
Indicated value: 202 mmHg
